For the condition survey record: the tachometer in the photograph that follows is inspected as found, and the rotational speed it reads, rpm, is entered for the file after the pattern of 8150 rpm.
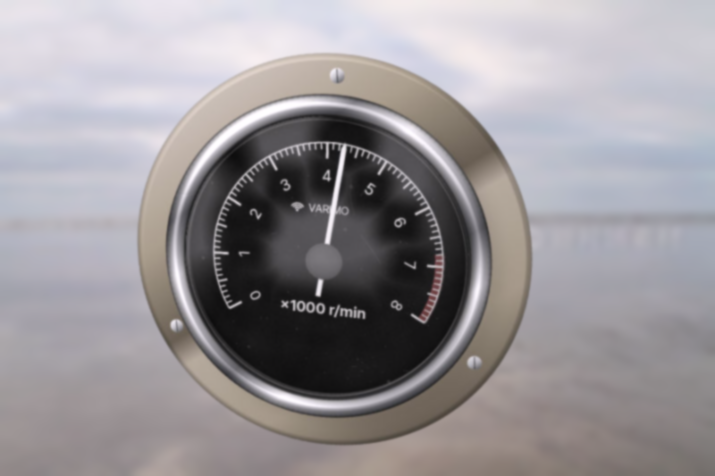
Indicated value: 4300 rpm
